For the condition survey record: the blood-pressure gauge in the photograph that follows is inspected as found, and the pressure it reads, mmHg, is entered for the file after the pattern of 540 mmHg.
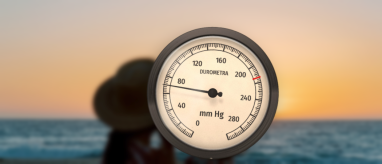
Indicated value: 70 mmHg
